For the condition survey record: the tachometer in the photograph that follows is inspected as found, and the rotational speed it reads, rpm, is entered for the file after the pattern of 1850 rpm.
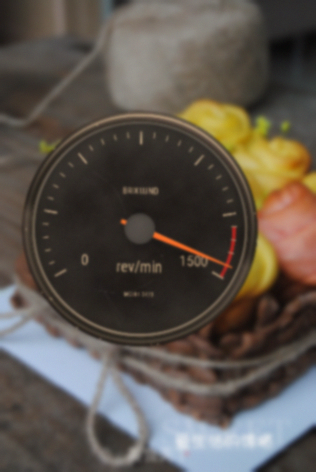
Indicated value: 1450 rpm
